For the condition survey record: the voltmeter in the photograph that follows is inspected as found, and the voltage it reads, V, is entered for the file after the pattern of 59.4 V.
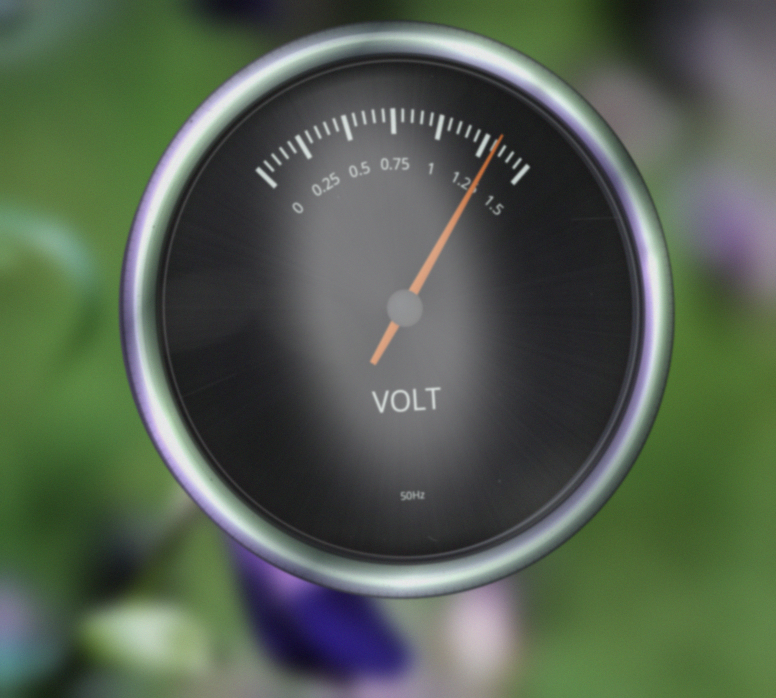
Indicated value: 1.3 V
